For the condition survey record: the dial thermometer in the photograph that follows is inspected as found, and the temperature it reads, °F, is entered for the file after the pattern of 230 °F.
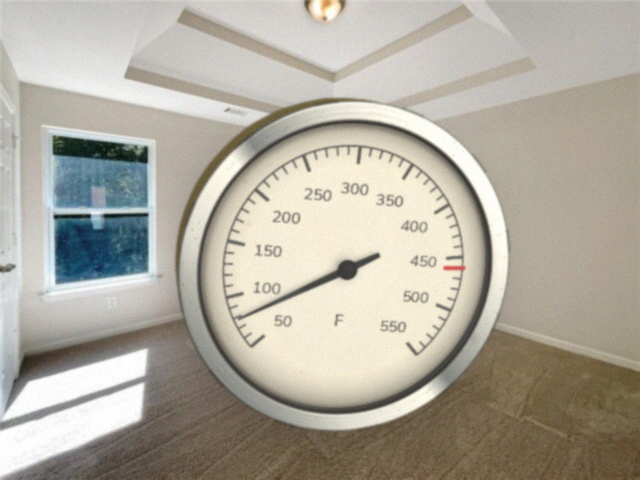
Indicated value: 80 °F
